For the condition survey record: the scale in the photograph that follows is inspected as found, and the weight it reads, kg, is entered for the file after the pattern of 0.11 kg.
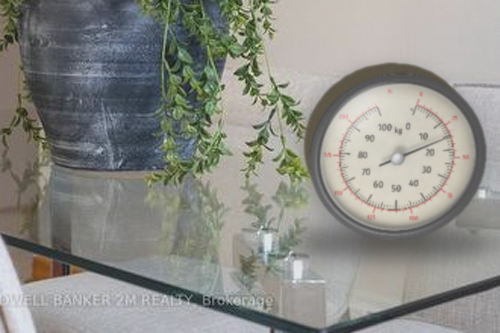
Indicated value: 15 kg
